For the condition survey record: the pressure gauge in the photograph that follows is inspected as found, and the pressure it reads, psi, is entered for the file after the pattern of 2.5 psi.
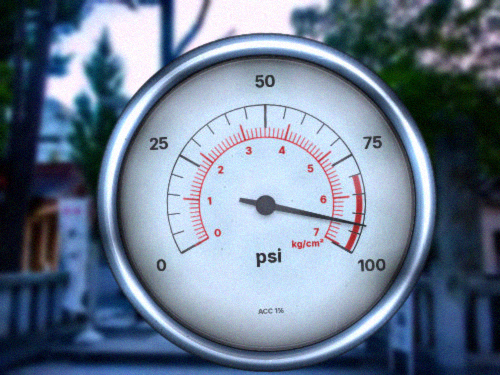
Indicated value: 92.5 psi
